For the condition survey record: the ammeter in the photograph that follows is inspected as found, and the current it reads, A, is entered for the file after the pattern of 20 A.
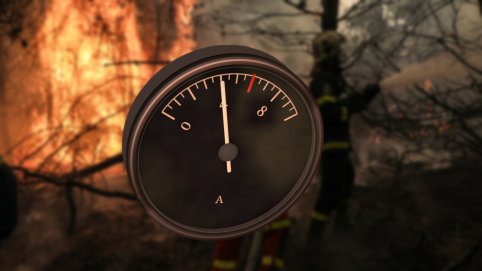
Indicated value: 4 A
